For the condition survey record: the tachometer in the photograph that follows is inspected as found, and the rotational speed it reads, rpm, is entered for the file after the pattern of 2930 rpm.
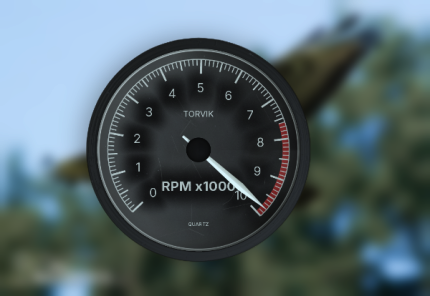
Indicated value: 9800 rpm
